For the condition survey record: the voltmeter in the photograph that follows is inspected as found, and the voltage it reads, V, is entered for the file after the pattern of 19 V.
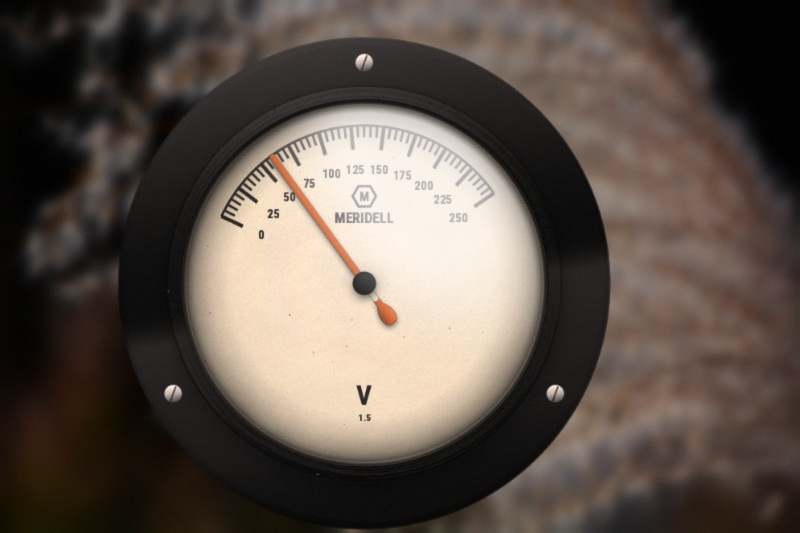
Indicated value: 60 V
